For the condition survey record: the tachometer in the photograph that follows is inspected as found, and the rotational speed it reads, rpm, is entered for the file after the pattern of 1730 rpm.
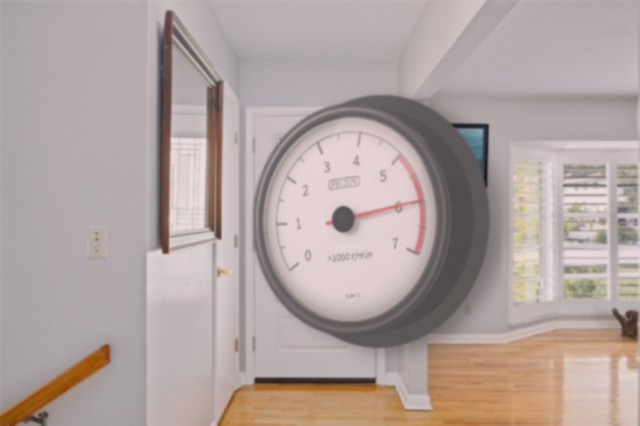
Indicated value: 6000 rpm
